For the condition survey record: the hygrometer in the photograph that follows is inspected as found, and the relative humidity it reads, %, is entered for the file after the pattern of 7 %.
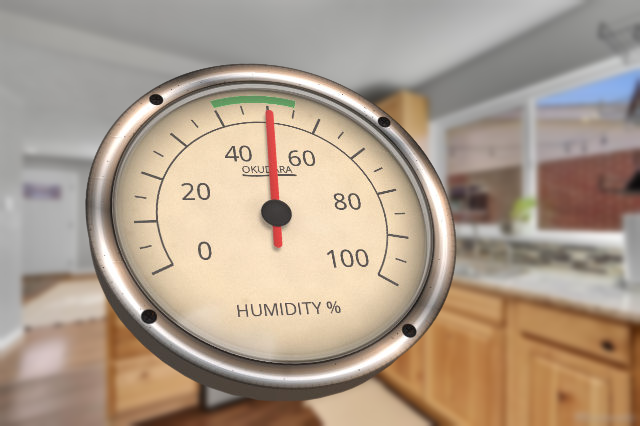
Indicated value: 50 %
